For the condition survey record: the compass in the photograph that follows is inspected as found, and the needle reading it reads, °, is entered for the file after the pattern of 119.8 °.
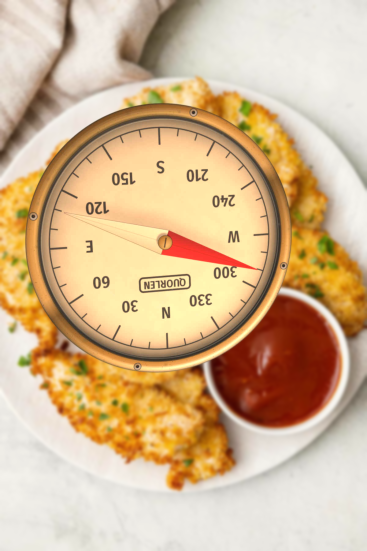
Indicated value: 290 °
